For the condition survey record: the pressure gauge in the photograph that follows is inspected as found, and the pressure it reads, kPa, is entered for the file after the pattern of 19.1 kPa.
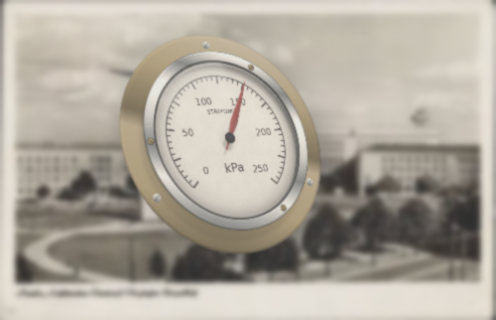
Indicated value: 150 kPa
